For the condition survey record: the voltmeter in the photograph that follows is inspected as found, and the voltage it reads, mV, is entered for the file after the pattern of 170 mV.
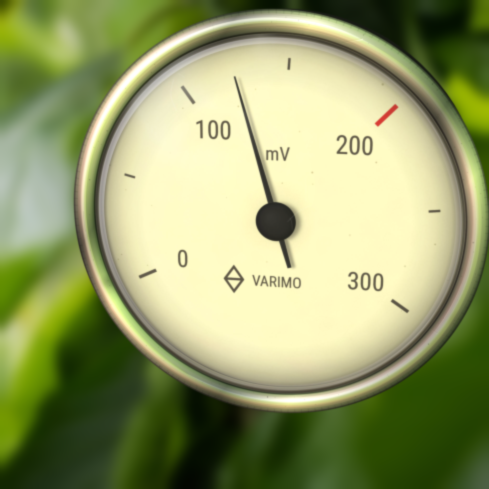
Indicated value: 125 mV
